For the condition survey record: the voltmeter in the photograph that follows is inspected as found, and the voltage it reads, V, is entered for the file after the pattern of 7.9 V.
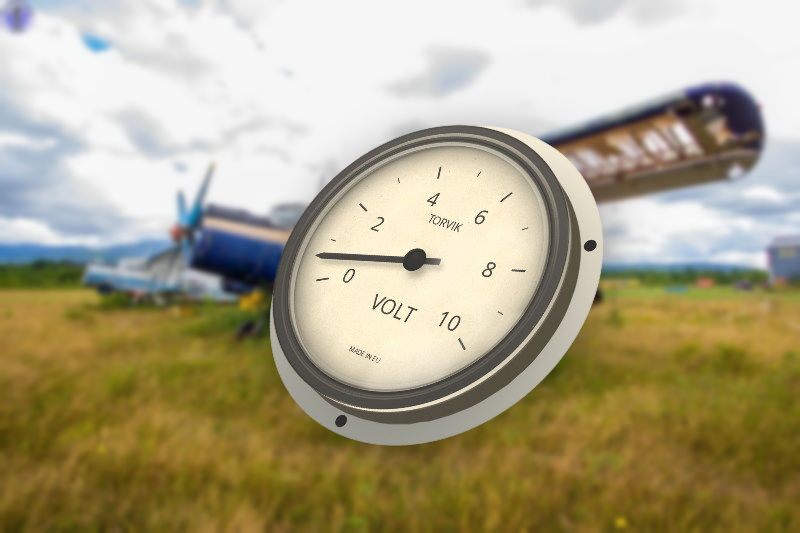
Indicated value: 0.5 V
